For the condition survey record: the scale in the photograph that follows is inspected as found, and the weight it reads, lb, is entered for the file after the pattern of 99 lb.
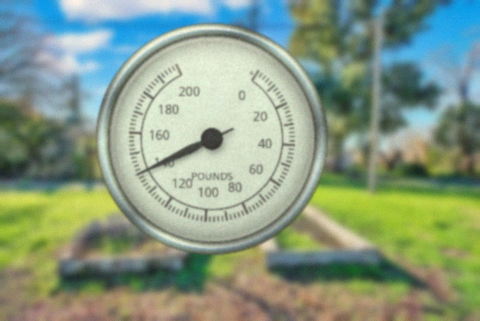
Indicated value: 140 lb
